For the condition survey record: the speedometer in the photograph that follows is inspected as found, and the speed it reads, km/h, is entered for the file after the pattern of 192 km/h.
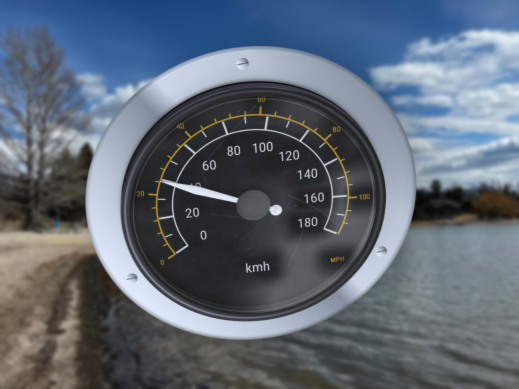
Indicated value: 40 km/h
